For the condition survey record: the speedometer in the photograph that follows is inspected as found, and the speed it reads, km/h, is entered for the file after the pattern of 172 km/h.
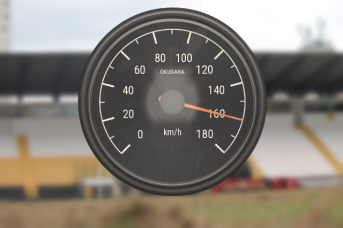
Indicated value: 160 km/h
